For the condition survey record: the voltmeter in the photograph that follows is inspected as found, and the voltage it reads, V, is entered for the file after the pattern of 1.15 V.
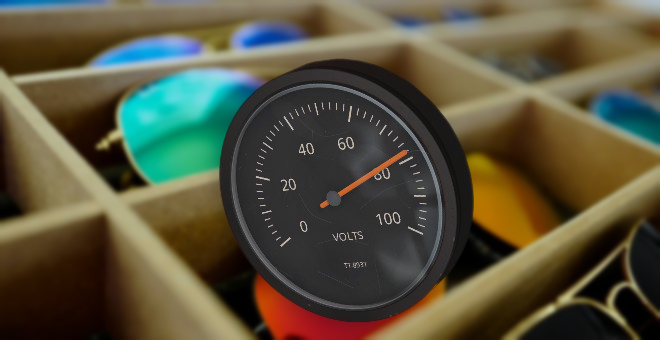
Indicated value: 78 V
